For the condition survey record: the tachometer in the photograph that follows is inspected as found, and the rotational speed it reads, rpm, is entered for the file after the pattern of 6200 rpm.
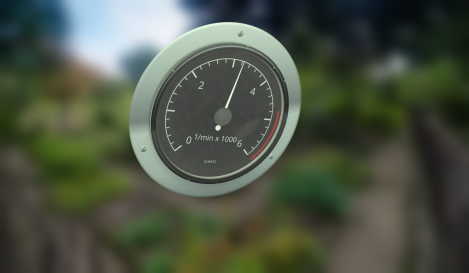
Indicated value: 3200 rpm
